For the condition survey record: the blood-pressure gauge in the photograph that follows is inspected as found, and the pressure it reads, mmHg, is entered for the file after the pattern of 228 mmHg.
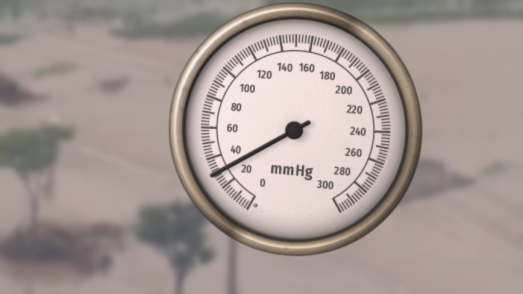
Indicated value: 30 mmHg
